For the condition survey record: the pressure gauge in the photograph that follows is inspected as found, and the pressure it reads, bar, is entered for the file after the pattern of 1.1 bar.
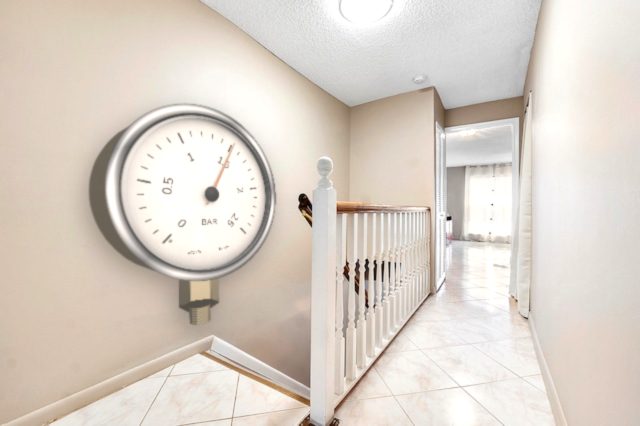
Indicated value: 1.5 bar
